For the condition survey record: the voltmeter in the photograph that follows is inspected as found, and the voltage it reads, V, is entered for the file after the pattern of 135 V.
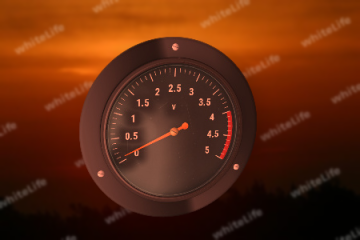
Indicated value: 0.1 V
